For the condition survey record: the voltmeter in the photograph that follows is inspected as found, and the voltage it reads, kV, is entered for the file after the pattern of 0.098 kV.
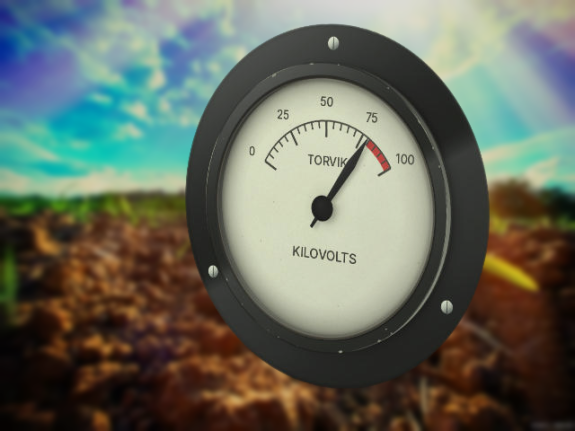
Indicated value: 80 kV
